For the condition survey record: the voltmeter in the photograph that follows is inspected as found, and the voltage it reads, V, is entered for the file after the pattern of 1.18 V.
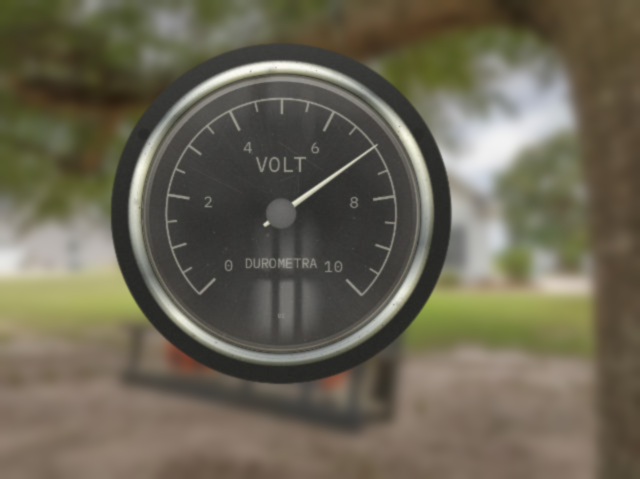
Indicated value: 7 V
